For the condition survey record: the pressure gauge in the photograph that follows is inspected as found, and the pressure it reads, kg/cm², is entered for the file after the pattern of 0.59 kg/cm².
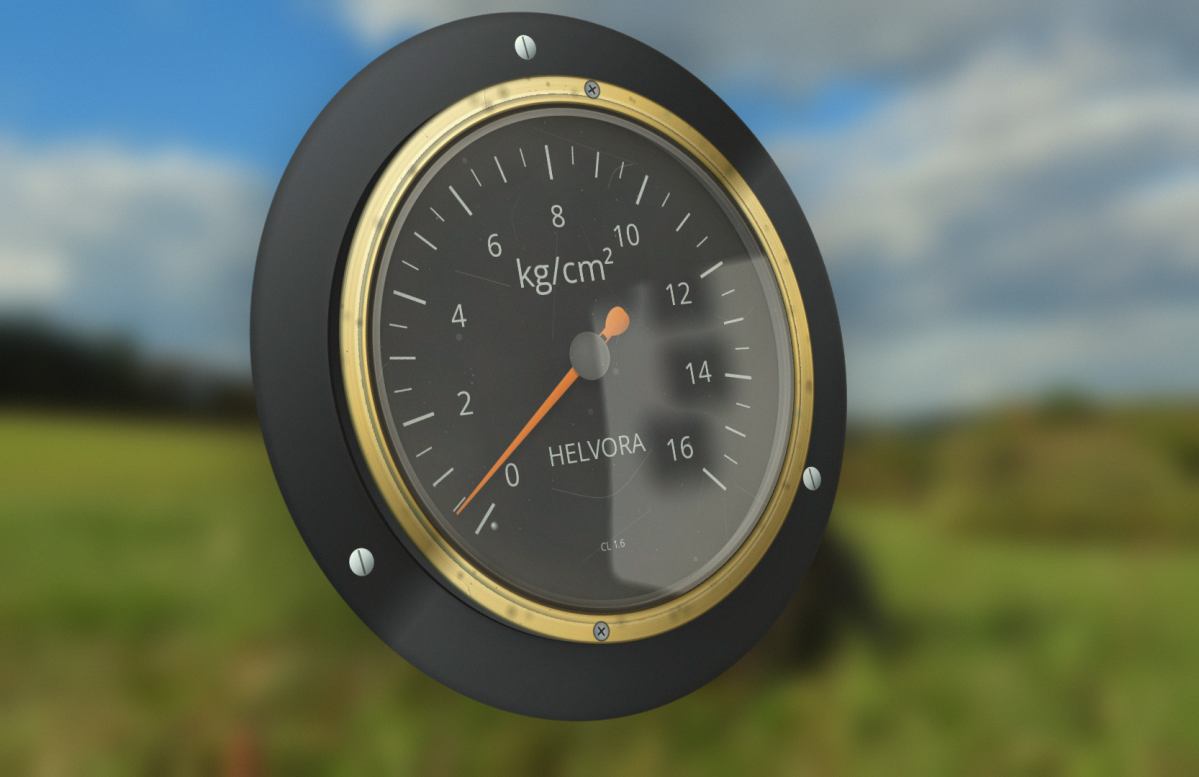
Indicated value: 0.5 kg/cm²
